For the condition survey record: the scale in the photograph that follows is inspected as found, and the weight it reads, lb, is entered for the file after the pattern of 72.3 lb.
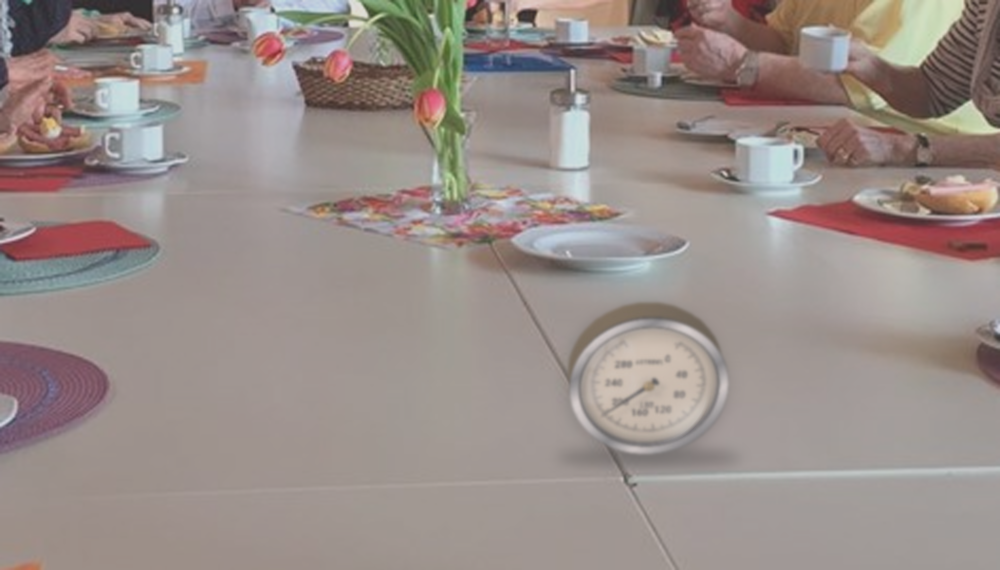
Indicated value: 200 lb
